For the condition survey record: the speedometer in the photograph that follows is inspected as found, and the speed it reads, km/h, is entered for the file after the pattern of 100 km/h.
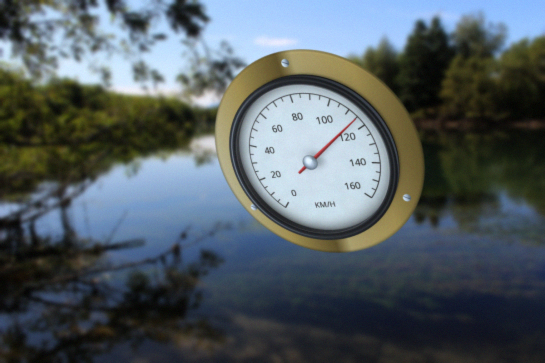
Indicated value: 115 km/h
